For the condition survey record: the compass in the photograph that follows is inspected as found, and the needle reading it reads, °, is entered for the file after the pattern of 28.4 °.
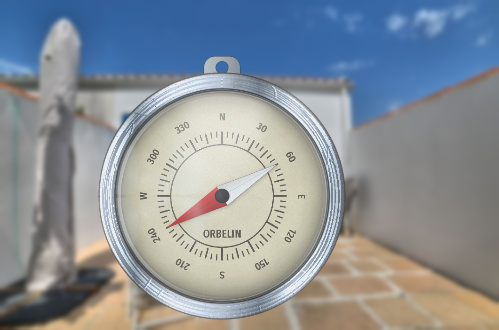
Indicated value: 240 °
